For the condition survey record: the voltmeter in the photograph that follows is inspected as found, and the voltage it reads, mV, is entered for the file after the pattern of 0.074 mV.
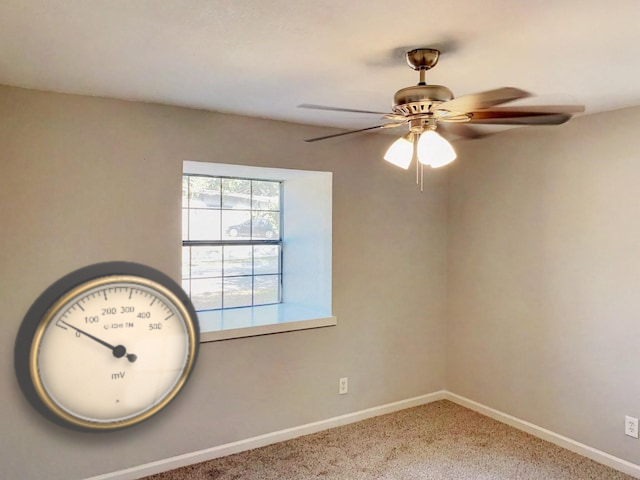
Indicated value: 20 mV
